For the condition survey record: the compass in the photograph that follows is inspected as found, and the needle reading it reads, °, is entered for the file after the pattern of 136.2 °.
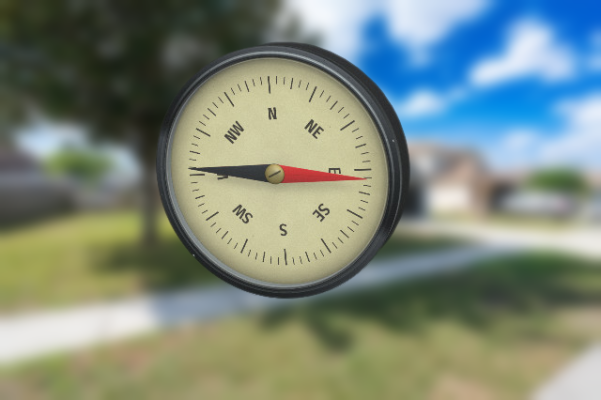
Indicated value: 95 °
